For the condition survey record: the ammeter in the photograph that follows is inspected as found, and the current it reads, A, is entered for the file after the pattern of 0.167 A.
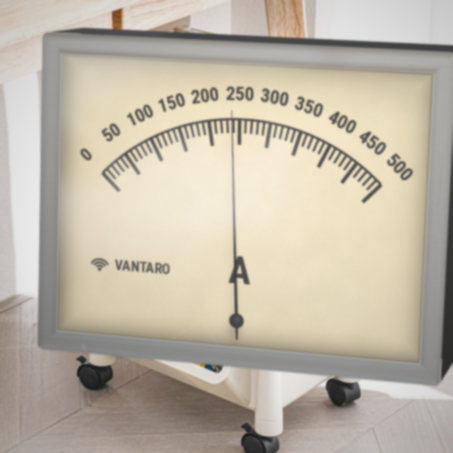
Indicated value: 240 A
